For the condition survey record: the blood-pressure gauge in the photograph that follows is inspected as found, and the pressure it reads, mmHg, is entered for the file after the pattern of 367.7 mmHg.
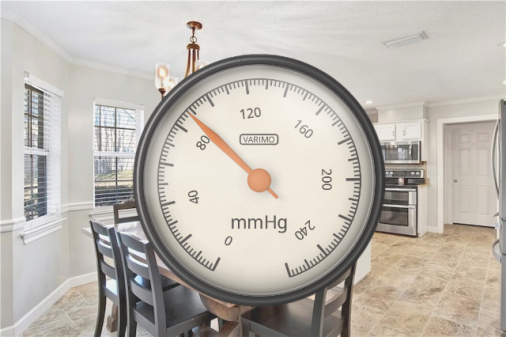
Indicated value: 88 mmHg
